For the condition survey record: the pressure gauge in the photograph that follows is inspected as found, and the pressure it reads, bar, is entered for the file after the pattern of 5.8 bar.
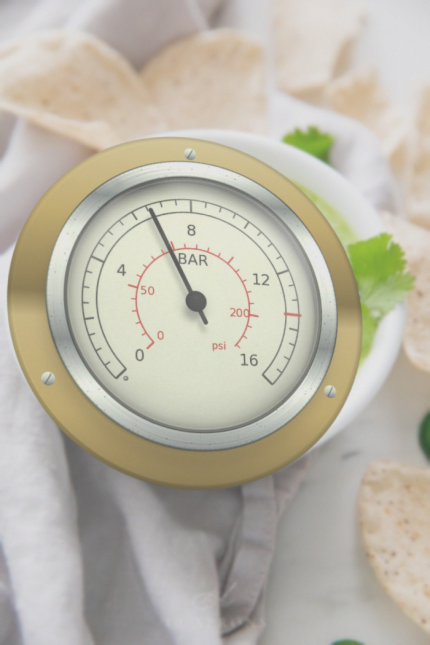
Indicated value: 6.5 bar
